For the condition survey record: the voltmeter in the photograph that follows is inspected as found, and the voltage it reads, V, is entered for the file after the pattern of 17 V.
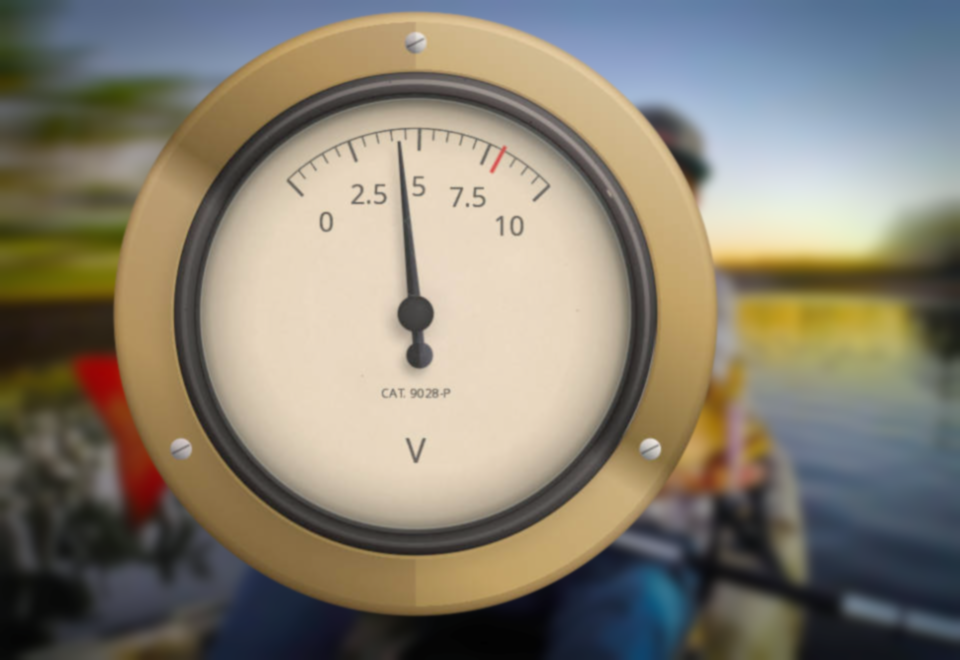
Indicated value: 4.25 V
